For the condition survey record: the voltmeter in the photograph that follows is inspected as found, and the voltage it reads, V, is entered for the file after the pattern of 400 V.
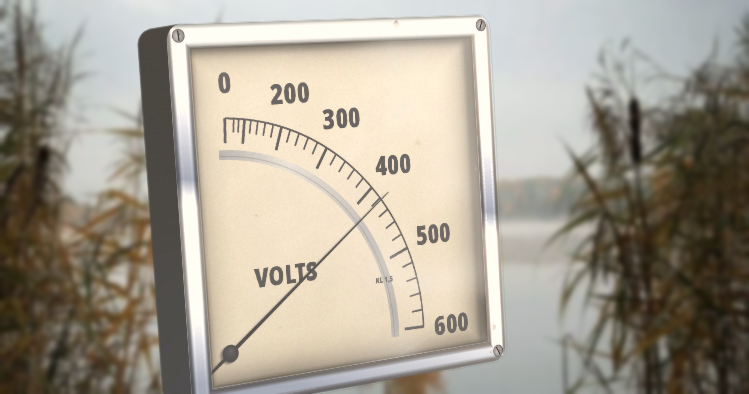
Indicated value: 420 V
